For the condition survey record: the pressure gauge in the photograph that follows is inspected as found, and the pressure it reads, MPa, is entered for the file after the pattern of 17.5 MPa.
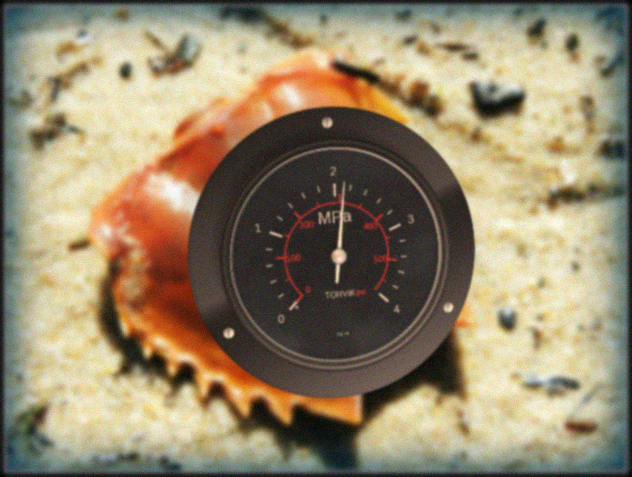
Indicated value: 2.1 MPa
